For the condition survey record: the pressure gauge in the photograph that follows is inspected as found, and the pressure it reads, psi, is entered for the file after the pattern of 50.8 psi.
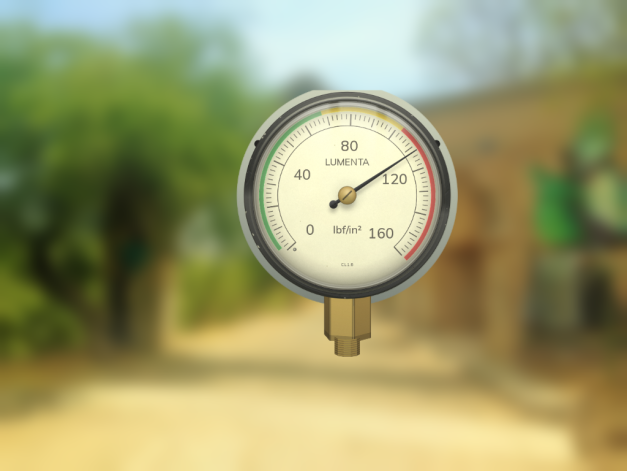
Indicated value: 112 psi
